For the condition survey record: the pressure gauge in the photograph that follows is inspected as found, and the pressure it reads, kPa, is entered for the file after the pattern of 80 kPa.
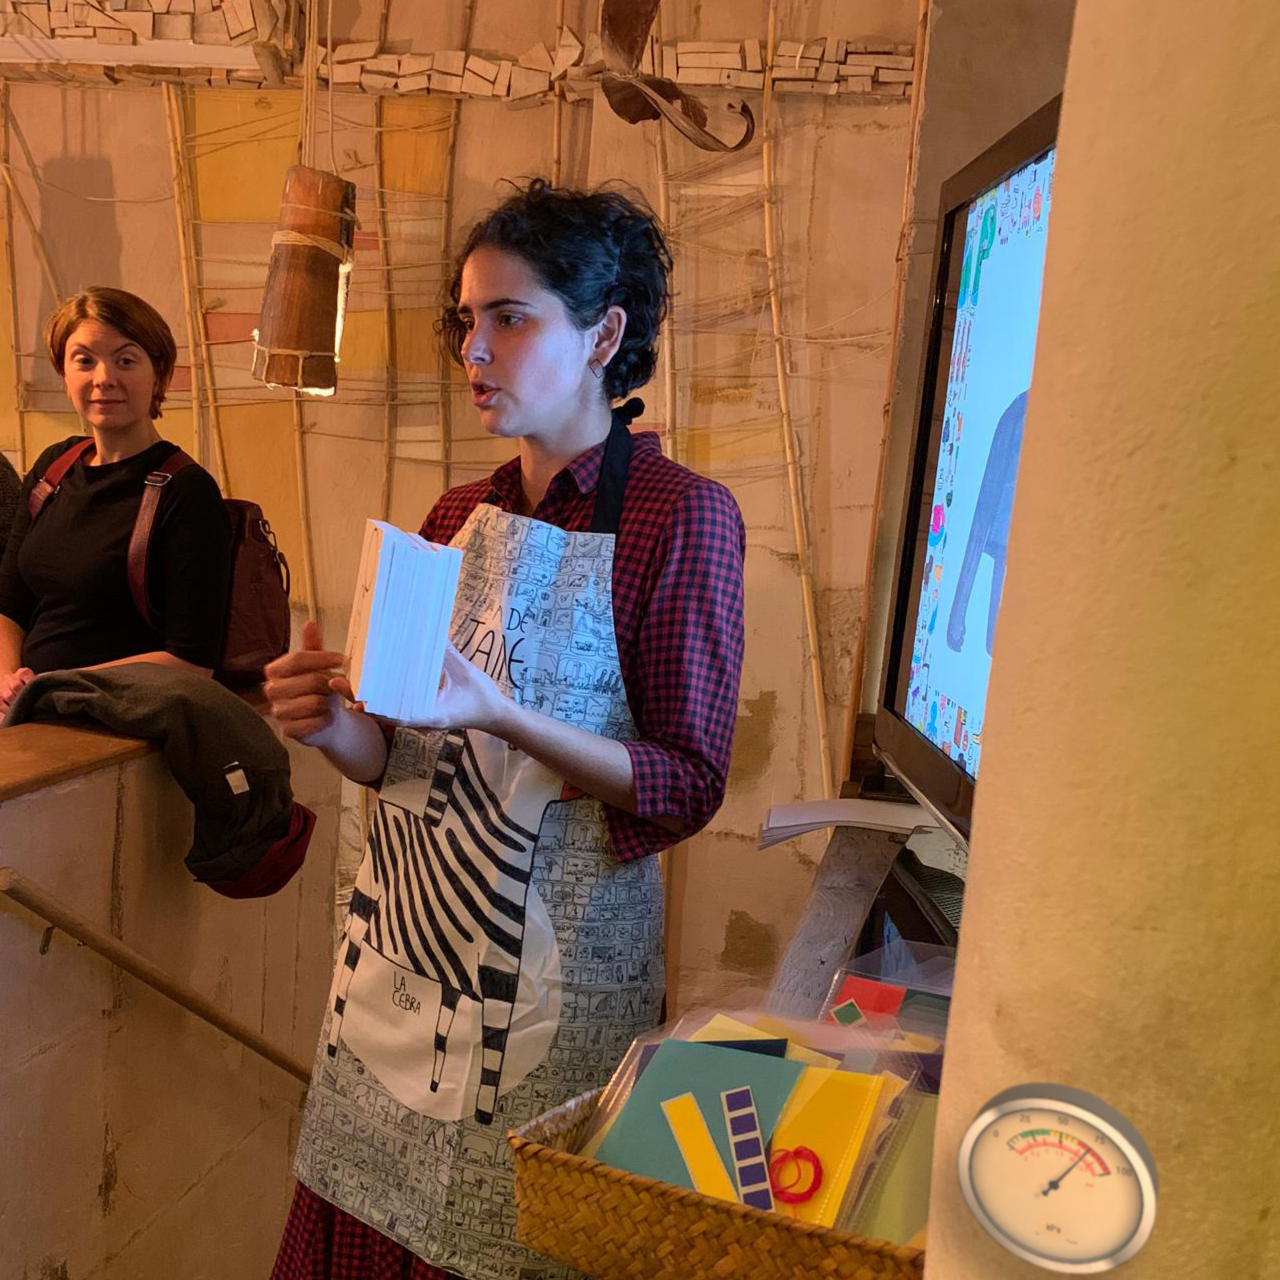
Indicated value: 75 kPa
